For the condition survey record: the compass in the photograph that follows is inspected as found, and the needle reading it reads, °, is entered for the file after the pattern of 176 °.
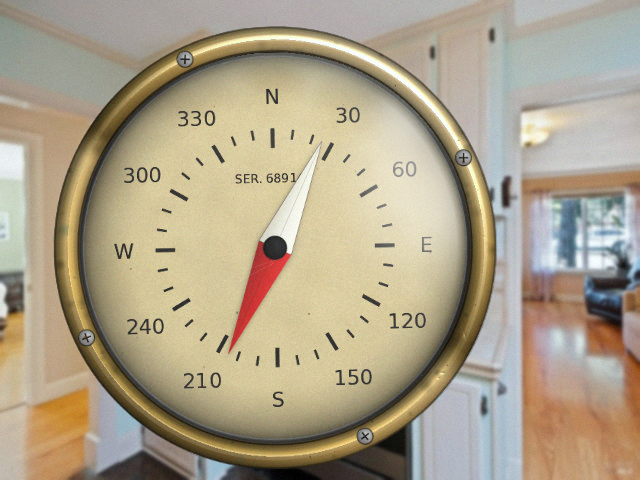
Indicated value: 205 °
